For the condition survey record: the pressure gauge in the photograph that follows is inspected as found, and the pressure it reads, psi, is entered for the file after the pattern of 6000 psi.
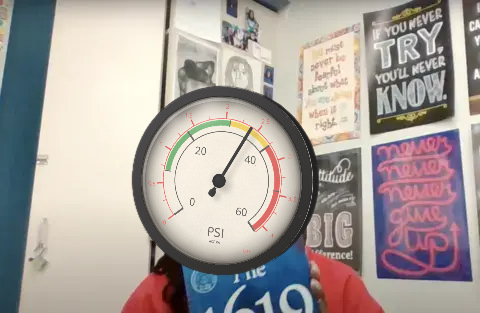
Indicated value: 35 psi
